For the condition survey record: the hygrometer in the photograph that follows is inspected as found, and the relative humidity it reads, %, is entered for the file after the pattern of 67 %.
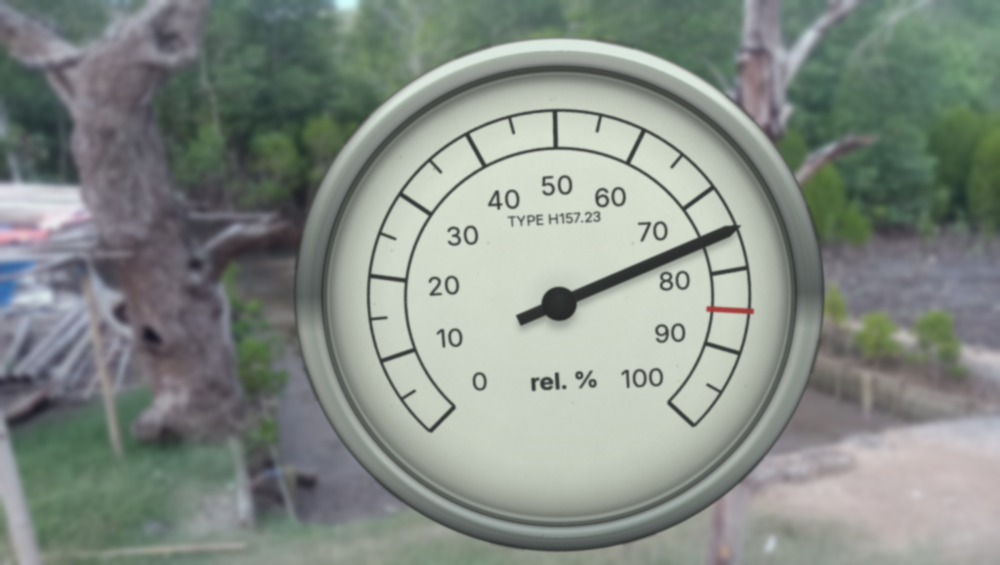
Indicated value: 75 %
